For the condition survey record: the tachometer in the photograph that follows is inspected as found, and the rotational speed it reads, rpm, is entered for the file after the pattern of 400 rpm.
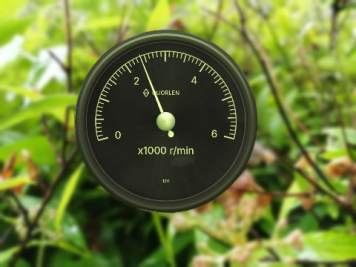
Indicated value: 2400 rpm
